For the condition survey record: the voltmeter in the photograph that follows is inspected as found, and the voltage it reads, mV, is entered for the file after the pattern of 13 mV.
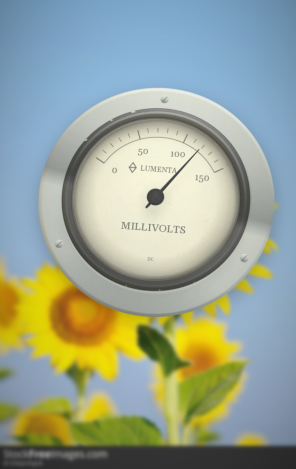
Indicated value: 120 mV
